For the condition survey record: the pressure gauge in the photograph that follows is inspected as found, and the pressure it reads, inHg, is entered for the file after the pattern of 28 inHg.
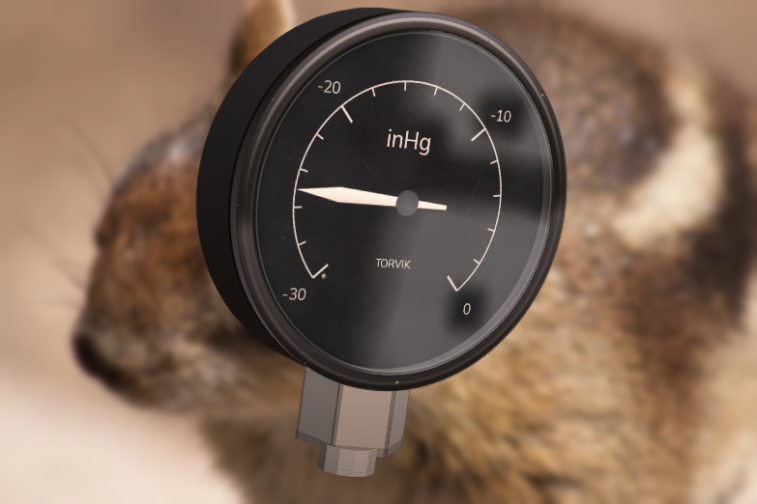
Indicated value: -25 inHg
